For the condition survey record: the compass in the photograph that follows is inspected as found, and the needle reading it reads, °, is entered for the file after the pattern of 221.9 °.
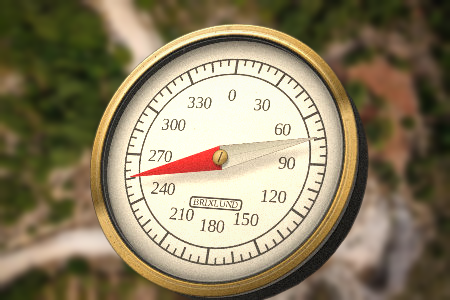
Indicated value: 255 °
